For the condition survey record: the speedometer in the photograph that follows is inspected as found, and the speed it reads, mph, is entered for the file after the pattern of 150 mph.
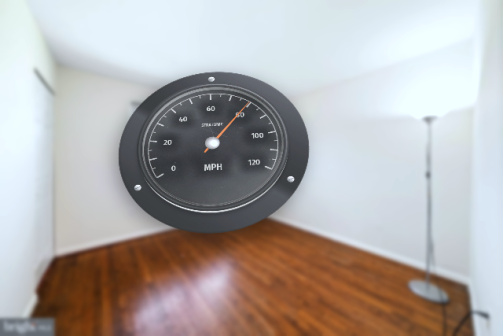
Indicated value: 80 mph
